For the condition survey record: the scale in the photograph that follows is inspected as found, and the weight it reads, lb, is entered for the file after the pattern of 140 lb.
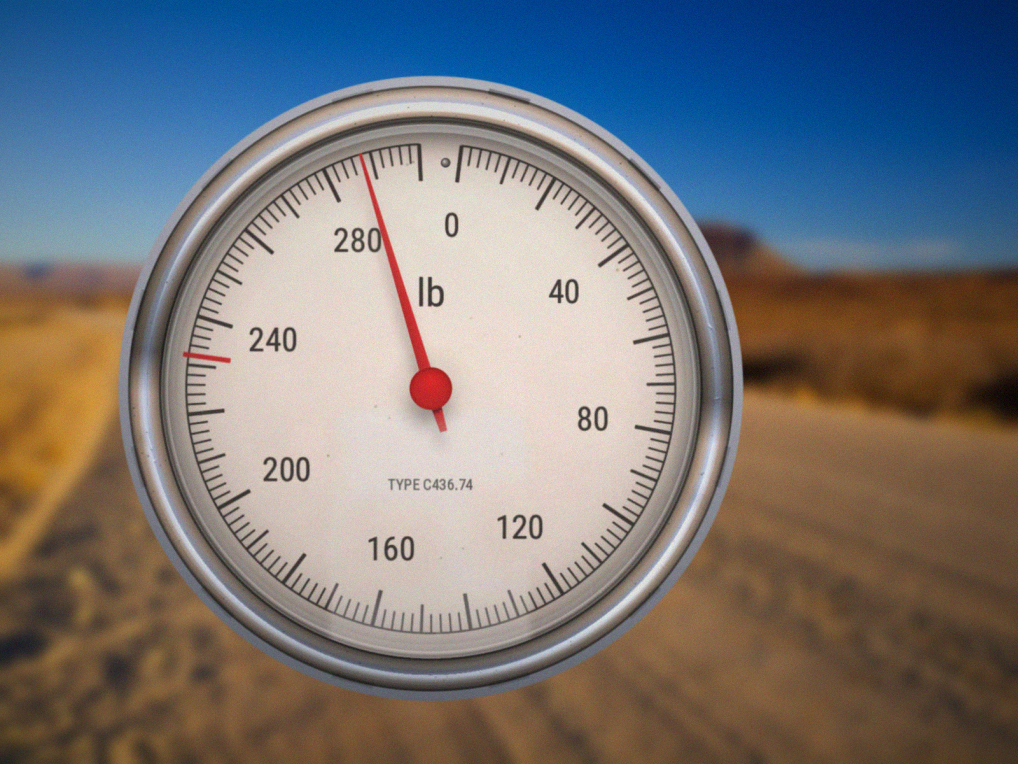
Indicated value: 288 lb
